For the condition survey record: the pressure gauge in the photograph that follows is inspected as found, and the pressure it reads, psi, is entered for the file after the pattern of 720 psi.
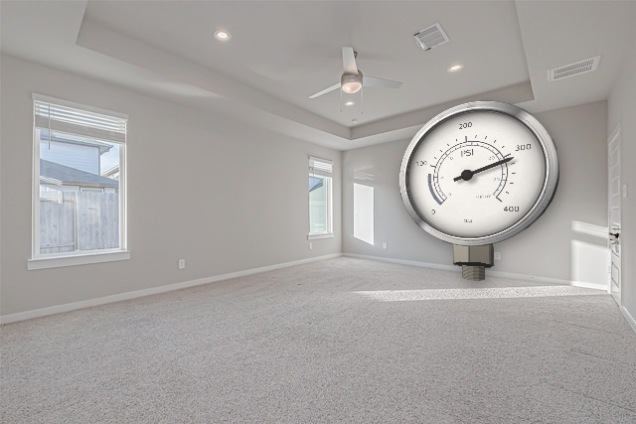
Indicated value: 310 psi
